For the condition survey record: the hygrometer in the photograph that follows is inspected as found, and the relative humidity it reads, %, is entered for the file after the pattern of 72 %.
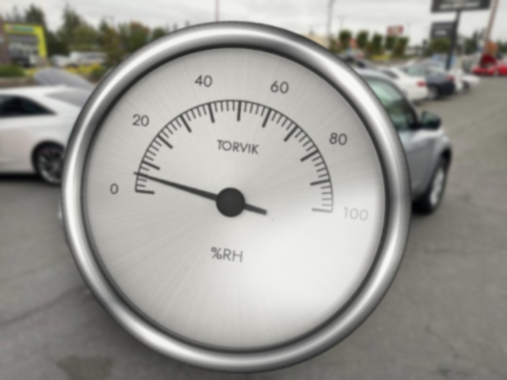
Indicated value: 6 %
